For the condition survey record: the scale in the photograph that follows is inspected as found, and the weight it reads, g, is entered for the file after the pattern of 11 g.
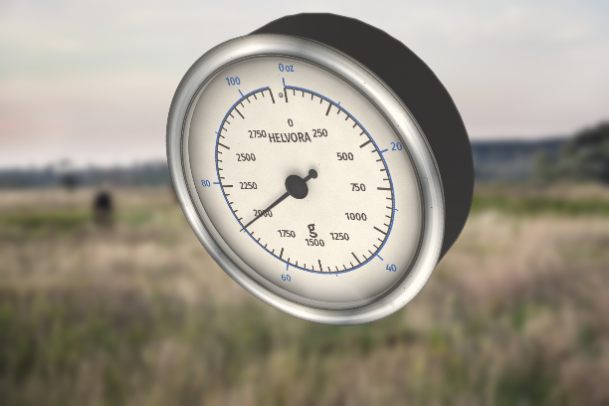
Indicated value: 2000 g
